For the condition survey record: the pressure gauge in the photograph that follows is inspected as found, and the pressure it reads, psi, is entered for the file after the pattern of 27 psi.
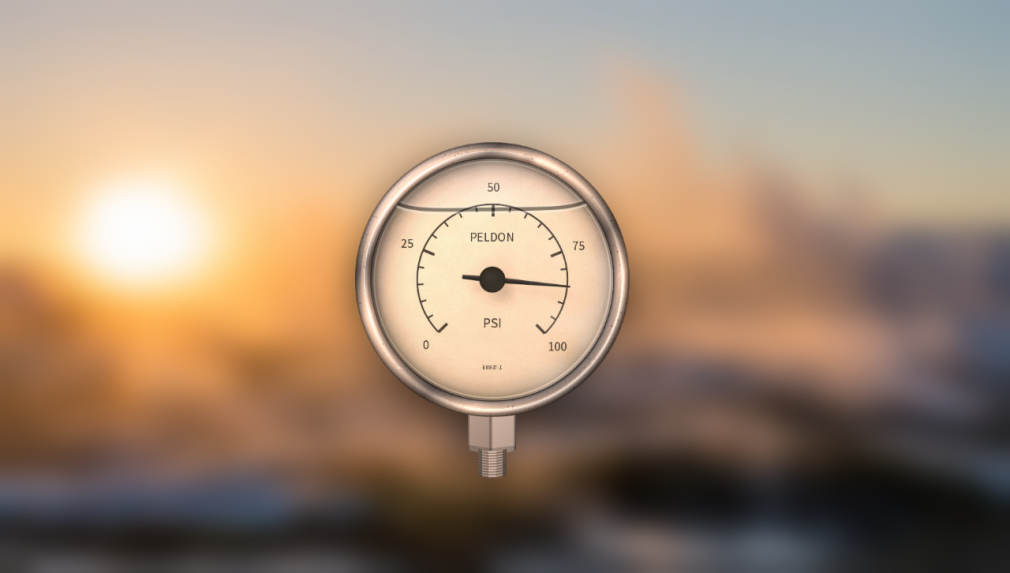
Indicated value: 85 psi
